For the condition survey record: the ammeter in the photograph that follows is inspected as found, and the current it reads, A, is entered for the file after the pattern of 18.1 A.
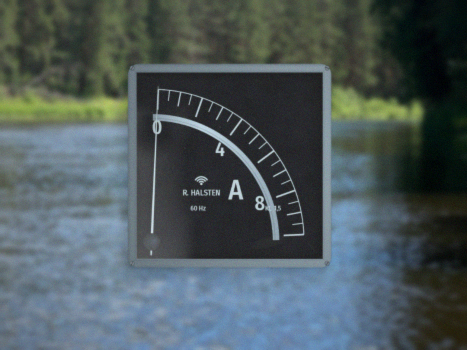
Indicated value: 0 A
